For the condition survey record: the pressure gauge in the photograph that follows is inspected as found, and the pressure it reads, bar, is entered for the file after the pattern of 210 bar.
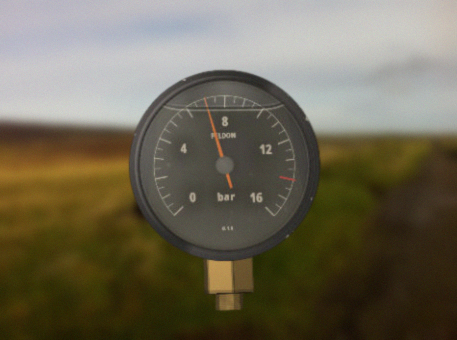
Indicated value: 7 bar
